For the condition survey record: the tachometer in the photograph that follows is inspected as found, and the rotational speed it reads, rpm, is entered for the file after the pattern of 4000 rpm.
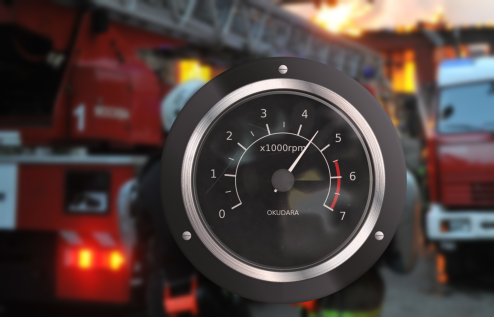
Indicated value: 4500 rpm
